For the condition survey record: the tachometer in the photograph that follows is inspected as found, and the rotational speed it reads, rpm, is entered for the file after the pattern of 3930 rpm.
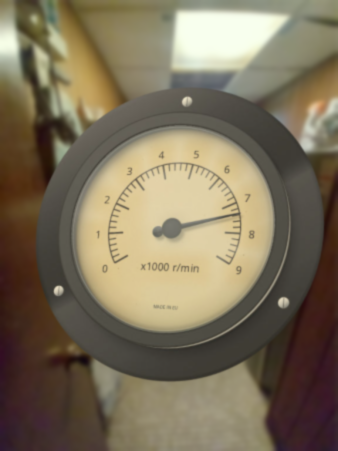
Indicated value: 7400 rpm
